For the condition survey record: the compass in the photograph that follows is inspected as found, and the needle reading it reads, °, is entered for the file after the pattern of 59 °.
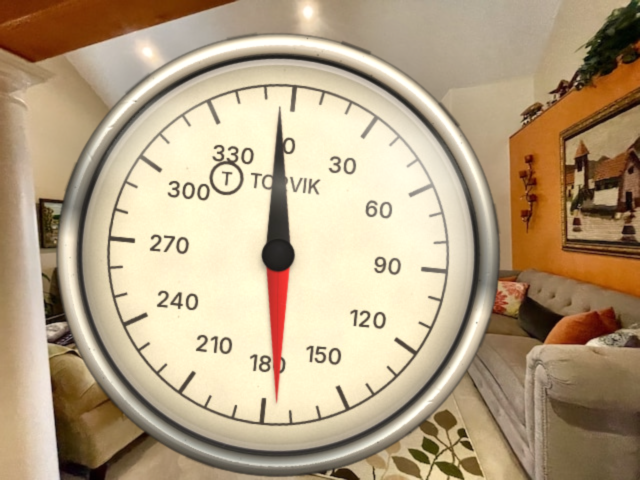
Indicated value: 175 °
